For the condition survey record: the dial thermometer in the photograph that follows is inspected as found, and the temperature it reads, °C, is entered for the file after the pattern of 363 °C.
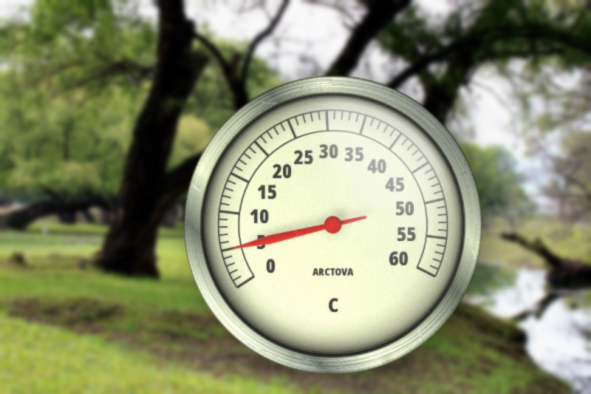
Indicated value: 5 °C
